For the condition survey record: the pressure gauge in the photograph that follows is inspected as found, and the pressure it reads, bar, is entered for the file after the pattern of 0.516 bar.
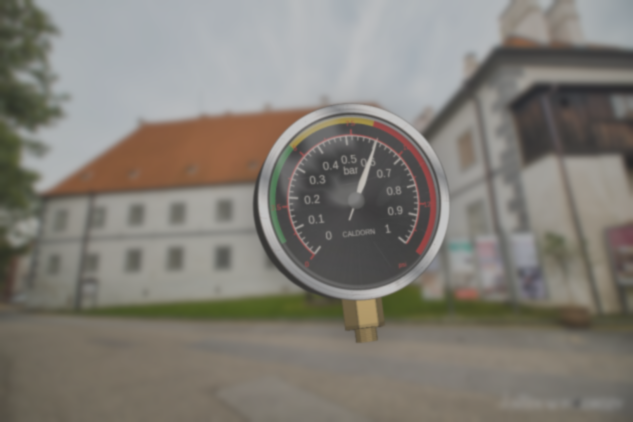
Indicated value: 0.6 bar
